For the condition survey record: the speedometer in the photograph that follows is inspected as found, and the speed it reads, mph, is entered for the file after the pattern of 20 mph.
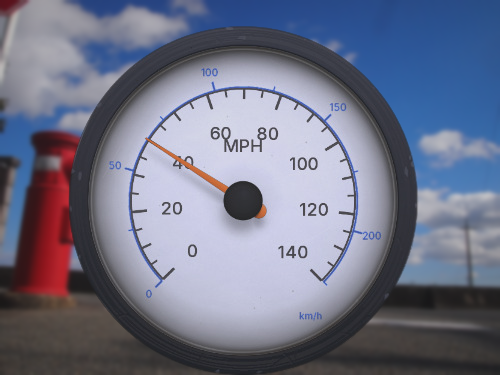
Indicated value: 40 mph
